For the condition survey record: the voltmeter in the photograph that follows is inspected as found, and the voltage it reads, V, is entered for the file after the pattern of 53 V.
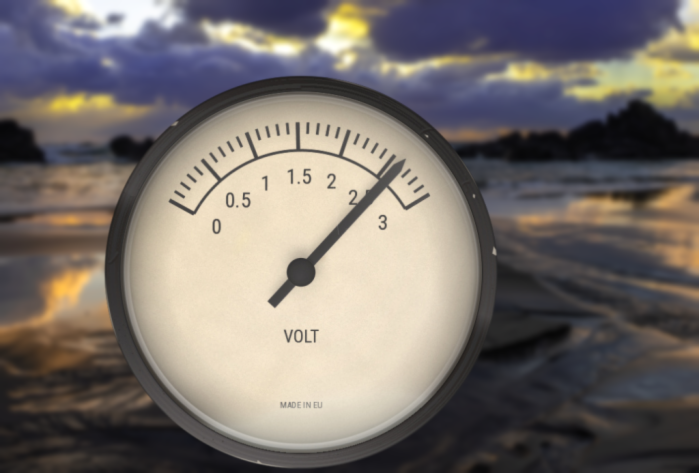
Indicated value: 2.6 V
